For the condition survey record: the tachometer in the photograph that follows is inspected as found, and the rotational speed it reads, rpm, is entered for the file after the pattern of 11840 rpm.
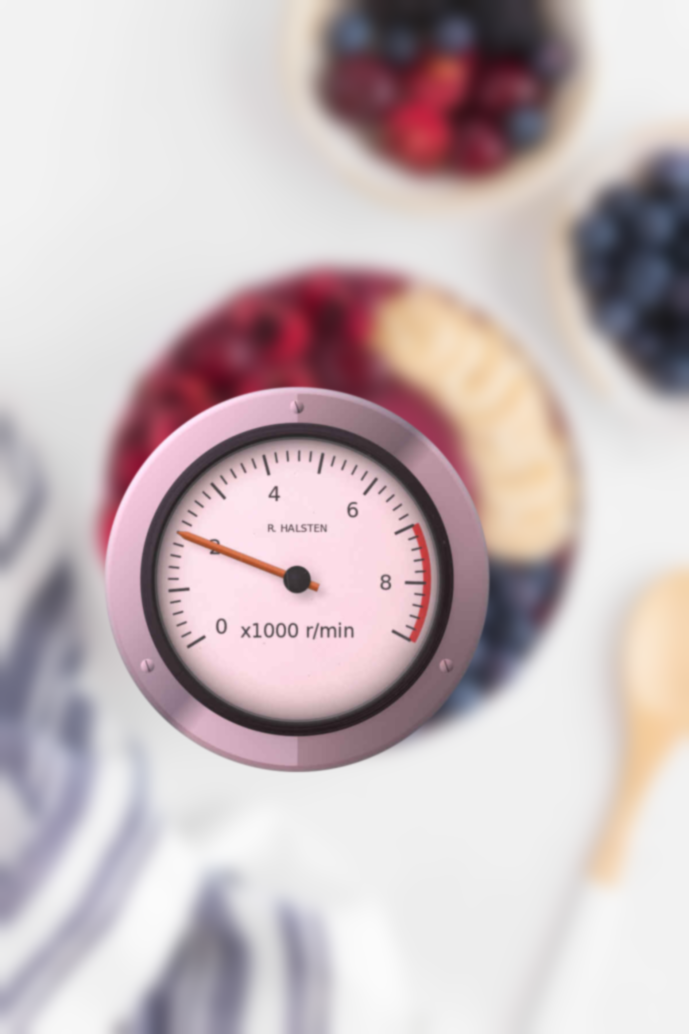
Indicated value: 2000 rpm
